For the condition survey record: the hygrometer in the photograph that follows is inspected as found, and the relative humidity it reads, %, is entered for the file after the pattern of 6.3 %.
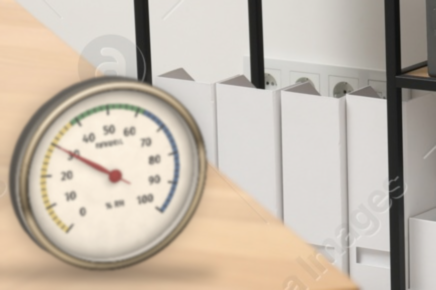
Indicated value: 30 %
